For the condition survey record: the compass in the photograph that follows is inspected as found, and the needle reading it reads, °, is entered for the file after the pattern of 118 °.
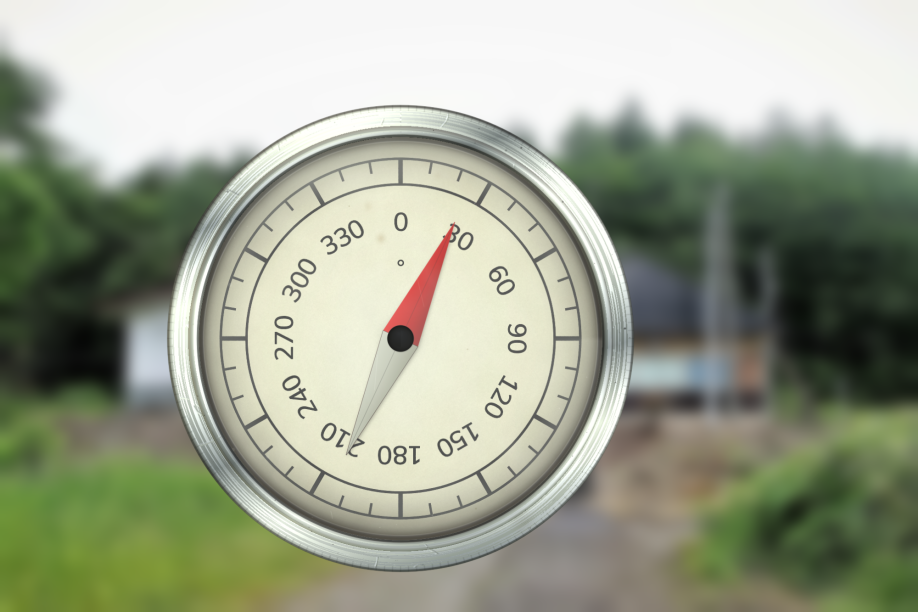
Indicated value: 25 °
